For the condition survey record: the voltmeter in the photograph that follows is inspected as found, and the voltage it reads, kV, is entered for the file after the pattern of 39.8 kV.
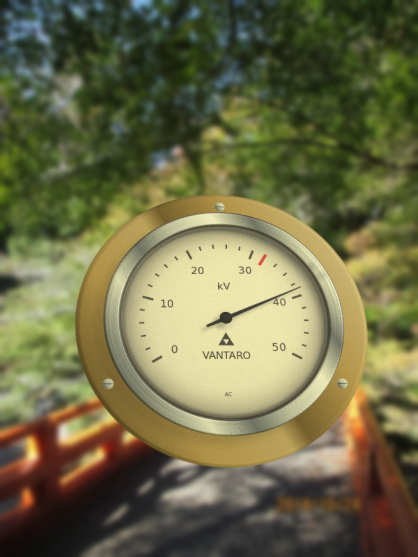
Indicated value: 39 kV
